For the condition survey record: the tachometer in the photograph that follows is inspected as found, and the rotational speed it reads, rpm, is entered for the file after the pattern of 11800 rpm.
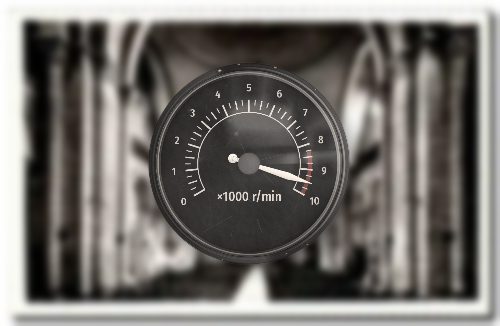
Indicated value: 9500 rpm
